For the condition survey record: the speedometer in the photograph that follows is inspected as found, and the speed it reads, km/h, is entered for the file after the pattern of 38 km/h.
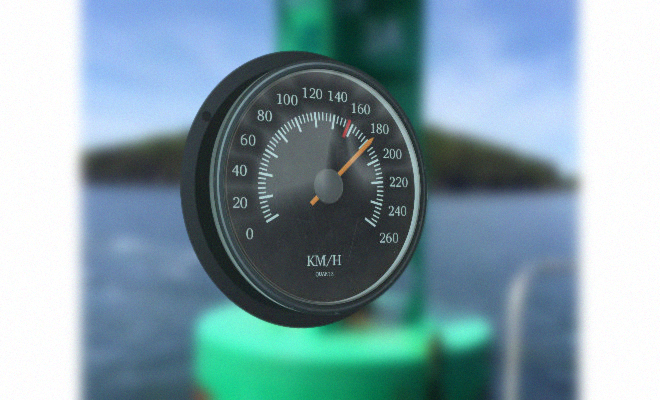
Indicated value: 180 km/h
